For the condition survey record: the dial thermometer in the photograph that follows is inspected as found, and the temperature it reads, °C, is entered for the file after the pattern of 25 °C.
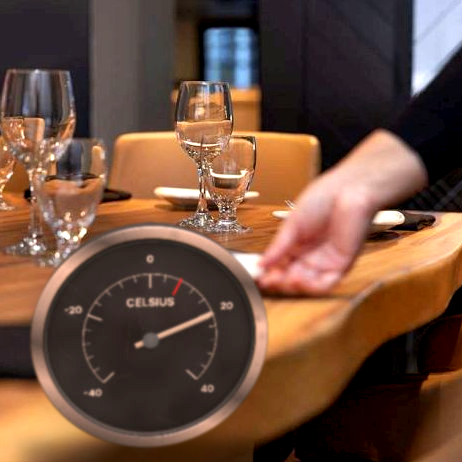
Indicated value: 20 °C
